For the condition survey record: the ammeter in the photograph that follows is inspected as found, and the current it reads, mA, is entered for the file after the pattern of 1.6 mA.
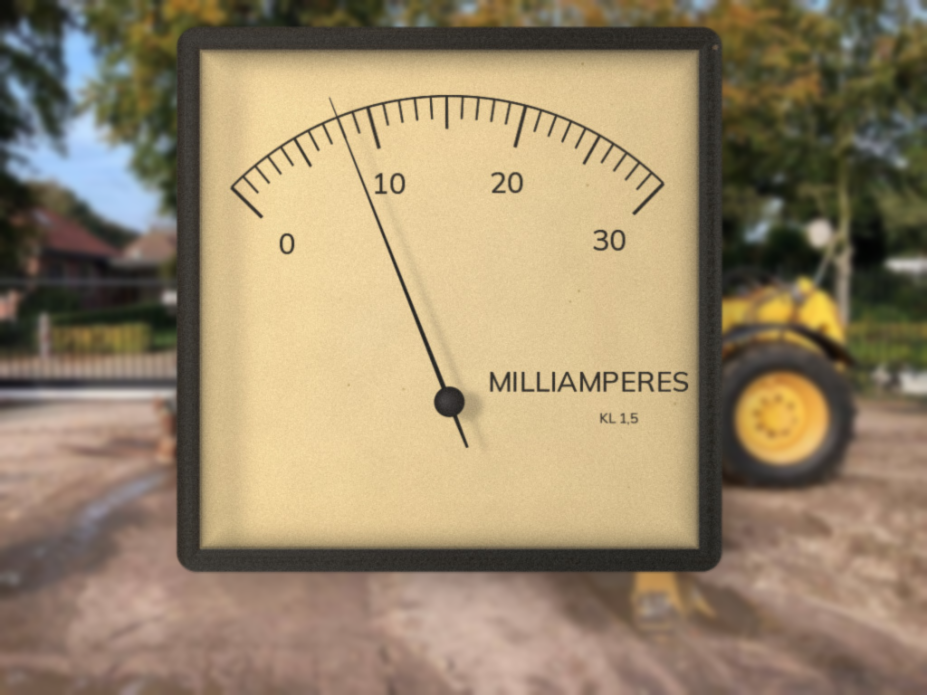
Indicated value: 8 mA
